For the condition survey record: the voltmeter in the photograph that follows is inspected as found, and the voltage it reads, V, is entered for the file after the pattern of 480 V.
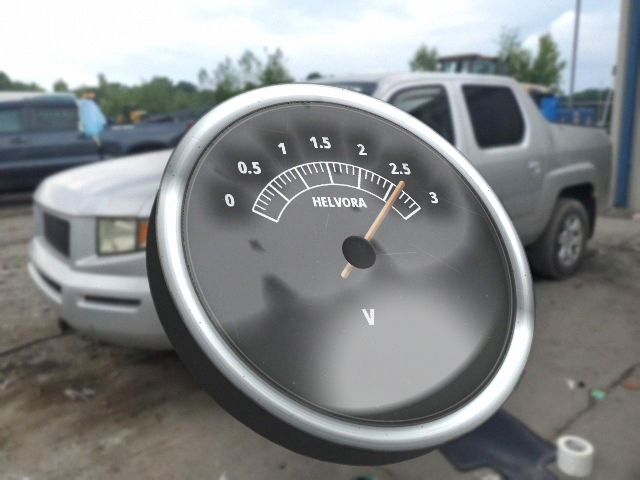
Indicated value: 2.6 V
